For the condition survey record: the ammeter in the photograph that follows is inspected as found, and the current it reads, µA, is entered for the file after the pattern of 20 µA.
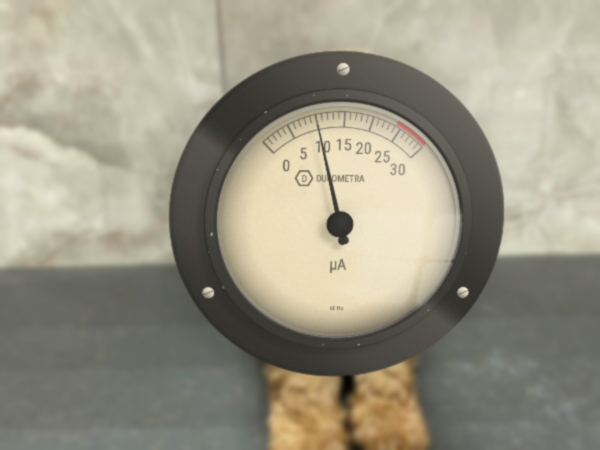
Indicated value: 10 µA
